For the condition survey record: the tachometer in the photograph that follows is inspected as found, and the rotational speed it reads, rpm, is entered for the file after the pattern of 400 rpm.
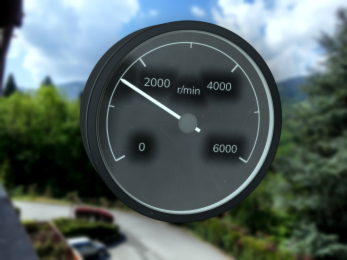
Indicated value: 1500 rpm
